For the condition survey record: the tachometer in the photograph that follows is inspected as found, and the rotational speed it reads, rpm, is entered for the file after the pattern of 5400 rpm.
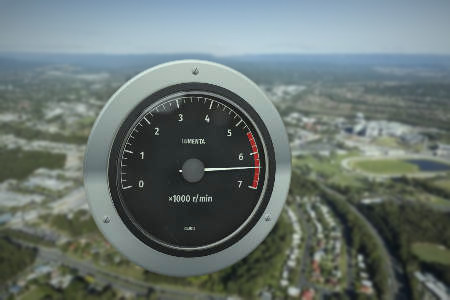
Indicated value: 6400 rpm
